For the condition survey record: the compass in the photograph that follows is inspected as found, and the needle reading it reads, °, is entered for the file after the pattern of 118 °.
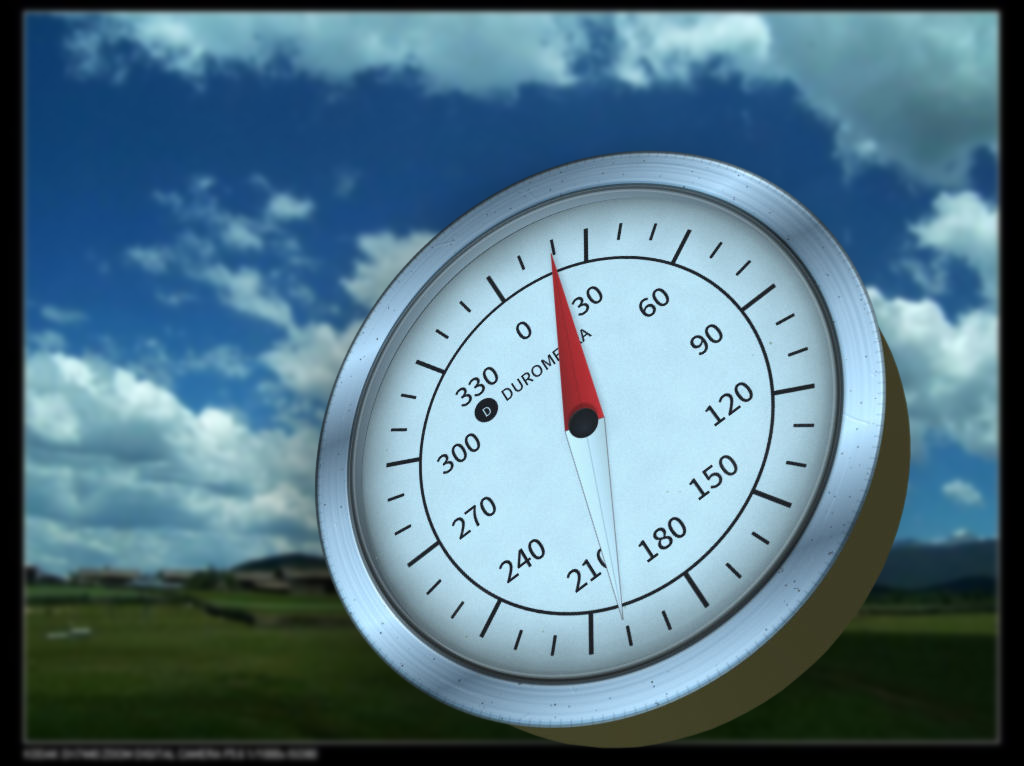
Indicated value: 20 °
